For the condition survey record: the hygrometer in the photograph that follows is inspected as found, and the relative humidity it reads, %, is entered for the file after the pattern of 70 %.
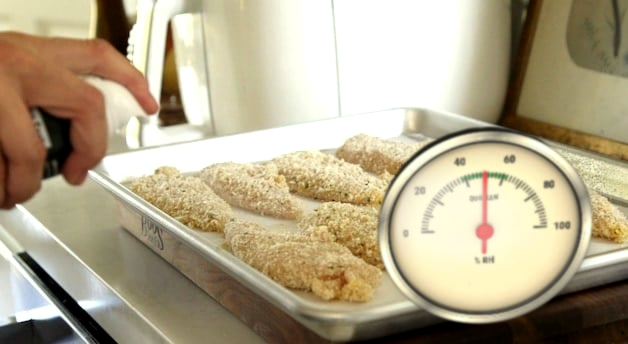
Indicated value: 50 %
